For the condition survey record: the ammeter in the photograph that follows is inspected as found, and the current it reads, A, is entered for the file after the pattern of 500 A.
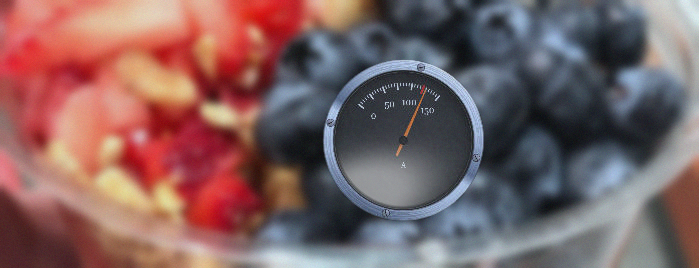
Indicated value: 125 A
